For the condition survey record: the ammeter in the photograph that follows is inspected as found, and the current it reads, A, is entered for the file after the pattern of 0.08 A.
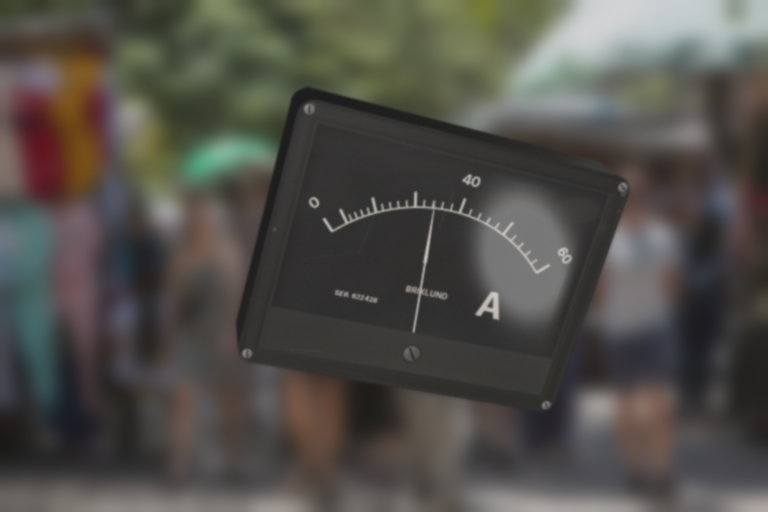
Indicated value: 34 A
